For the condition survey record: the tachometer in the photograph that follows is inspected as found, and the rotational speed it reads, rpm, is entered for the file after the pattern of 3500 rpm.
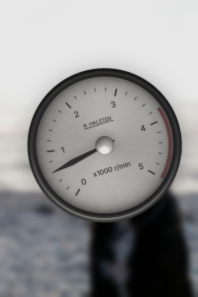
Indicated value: 600 rpm
